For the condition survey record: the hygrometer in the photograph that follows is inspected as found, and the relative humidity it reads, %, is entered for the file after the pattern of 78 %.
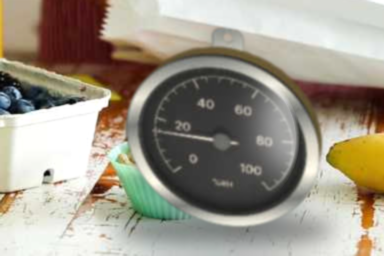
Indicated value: 16 %
